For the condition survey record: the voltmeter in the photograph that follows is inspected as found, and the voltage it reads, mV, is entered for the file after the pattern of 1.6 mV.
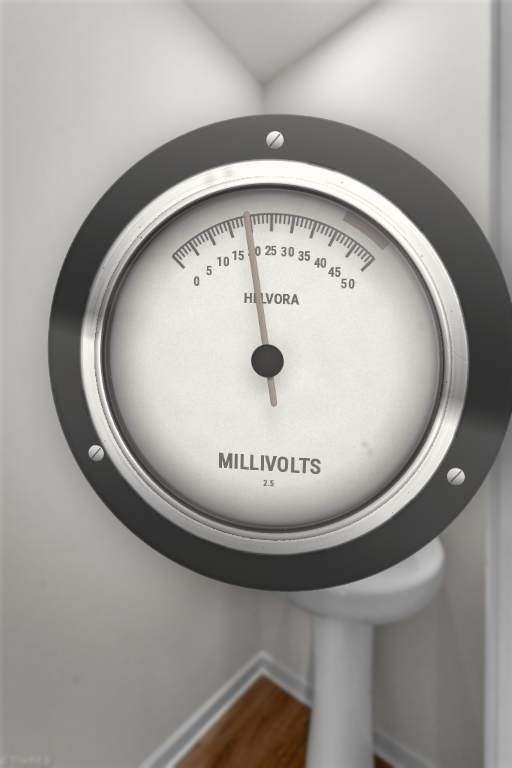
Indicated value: 20 mV
